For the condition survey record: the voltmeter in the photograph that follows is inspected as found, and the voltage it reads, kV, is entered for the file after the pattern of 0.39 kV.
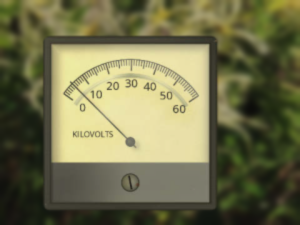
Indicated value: 5 kV
